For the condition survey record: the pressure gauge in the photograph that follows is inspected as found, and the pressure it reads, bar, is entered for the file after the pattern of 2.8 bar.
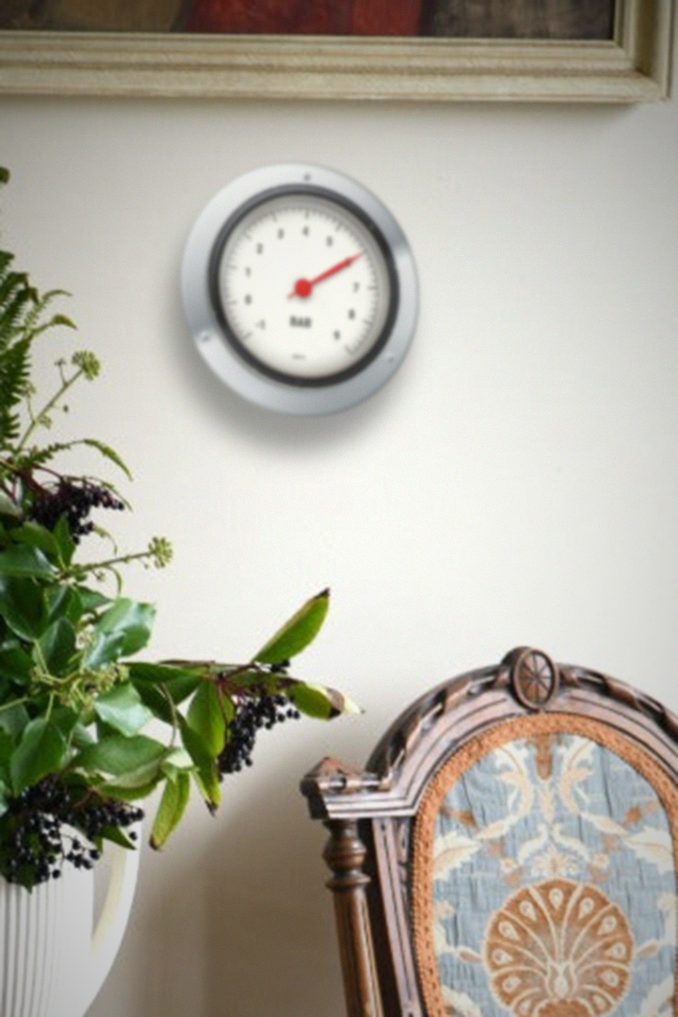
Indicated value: 6 bar
